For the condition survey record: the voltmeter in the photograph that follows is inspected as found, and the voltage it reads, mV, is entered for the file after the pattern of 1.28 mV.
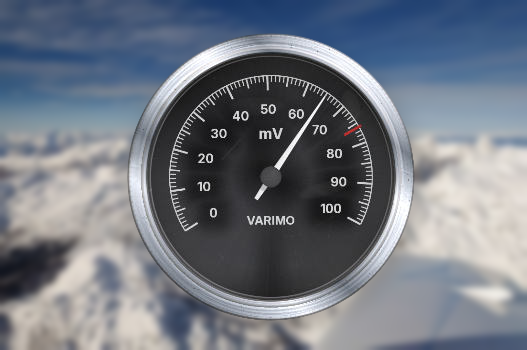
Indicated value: 65 mV
